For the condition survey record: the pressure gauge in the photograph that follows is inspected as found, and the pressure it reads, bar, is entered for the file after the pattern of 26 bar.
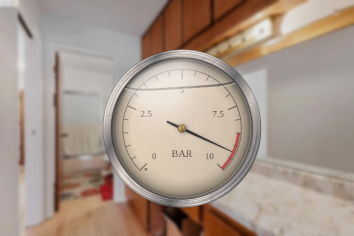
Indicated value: 9.25 bar
